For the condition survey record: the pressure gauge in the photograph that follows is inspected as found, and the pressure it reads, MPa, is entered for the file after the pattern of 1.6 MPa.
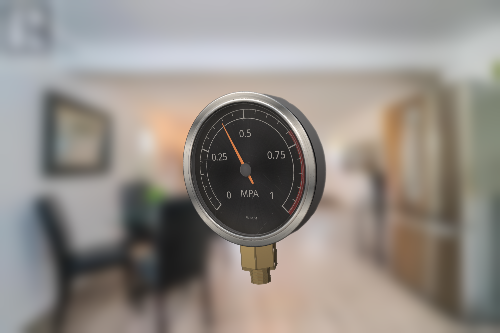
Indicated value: 0.4 MPa
